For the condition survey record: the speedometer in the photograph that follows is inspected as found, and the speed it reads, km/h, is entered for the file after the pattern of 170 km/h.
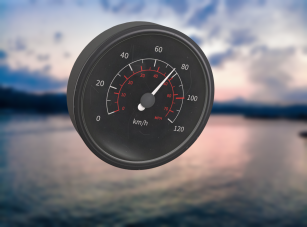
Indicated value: 75 km/h
